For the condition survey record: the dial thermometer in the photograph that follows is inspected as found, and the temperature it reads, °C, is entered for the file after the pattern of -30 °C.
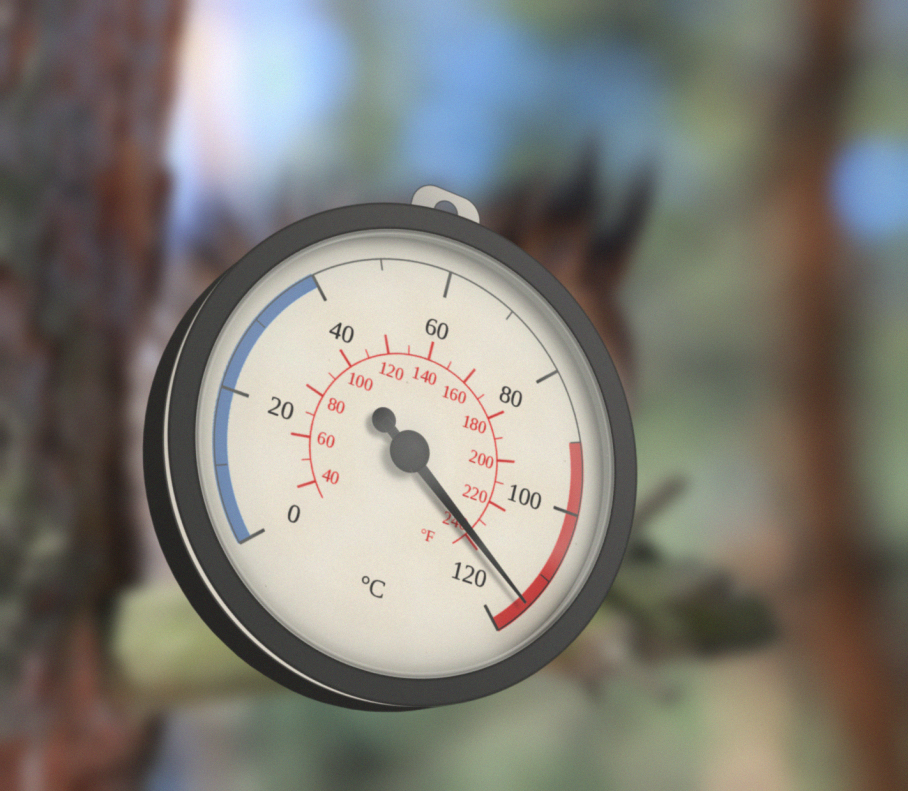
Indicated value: 115 °C
